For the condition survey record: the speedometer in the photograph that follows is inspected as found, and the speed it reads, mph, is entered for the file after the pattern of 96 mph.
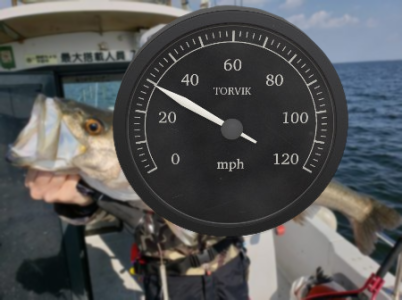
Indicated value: 30 mph
